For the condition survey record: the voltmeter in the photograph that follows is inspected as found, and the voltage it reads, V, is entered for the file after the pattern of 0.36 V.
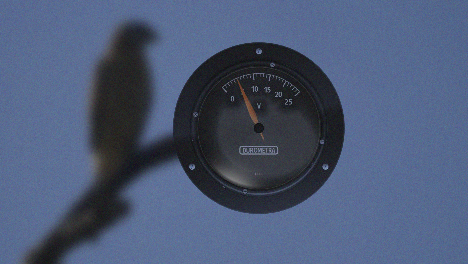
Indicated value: 5 V
